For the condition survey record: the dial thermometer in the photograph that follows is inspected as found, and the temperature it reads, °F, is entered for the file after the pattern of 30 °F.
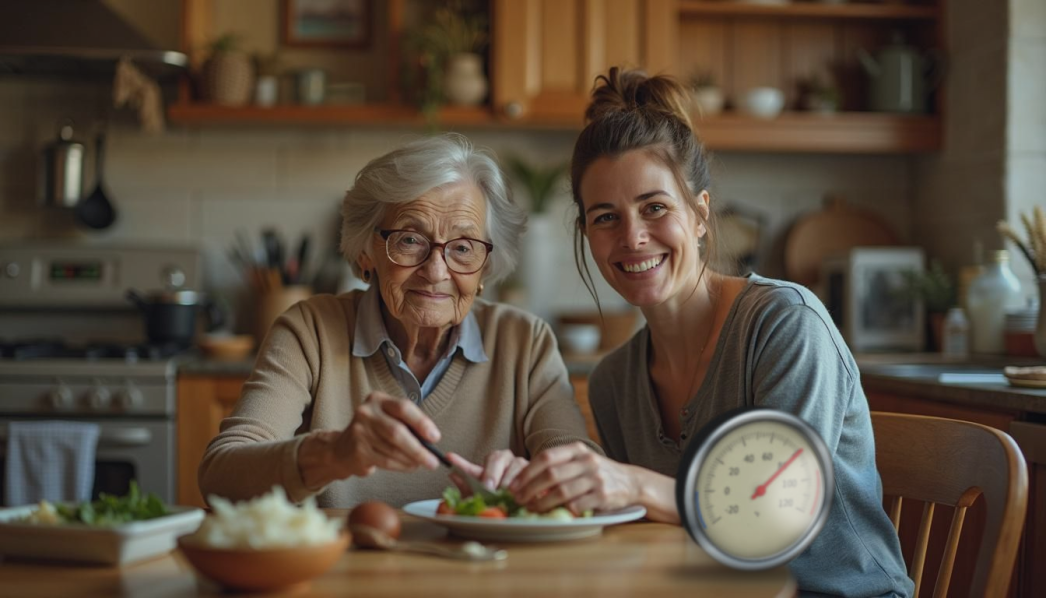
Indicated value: 80 °F
